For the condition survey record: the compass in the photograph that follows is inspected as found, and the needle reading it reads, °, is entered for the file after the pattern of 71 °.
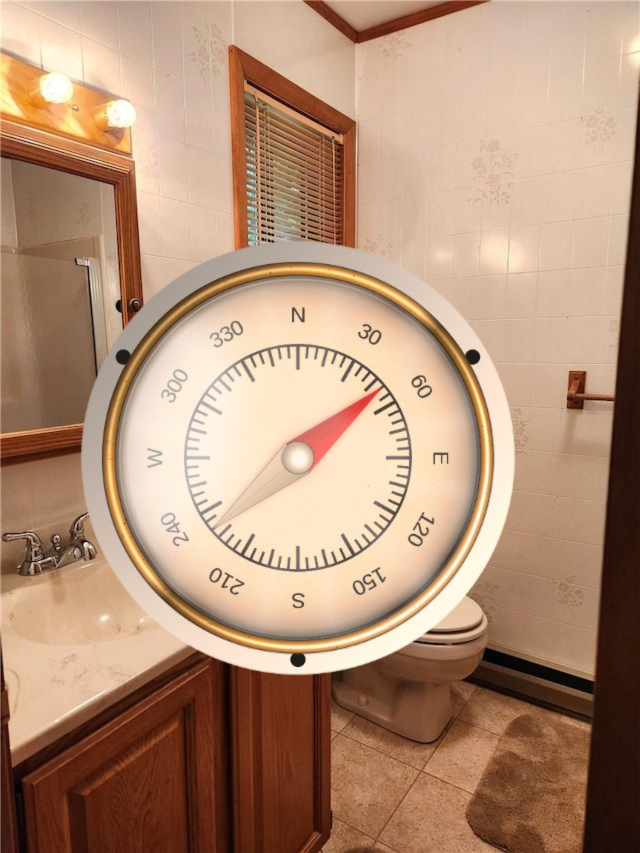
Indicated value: 50 °
